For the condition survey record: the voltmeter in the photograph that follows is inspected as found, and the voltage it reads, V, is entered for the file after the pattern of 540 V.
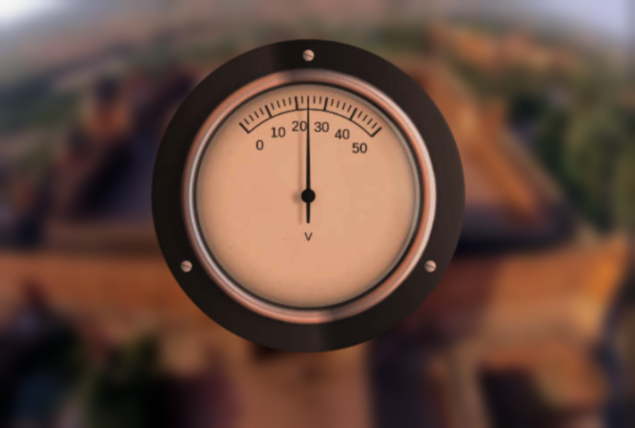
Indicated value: 24 V
